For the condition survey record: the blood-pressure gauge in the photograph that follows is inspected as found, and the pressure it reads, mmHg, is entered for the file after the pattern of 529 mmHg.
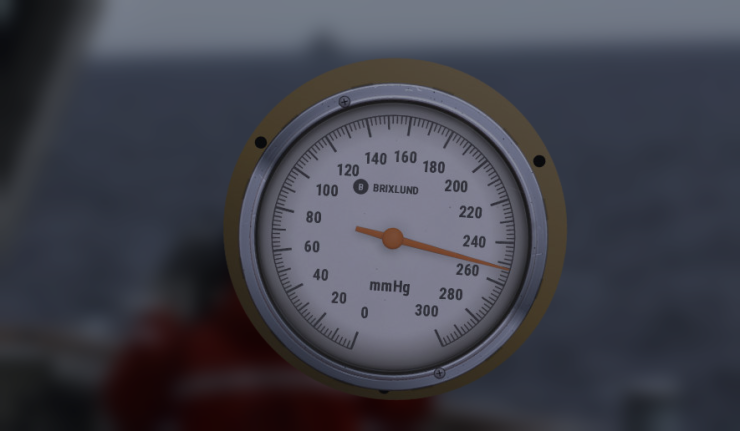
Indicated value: 252 mmHg
